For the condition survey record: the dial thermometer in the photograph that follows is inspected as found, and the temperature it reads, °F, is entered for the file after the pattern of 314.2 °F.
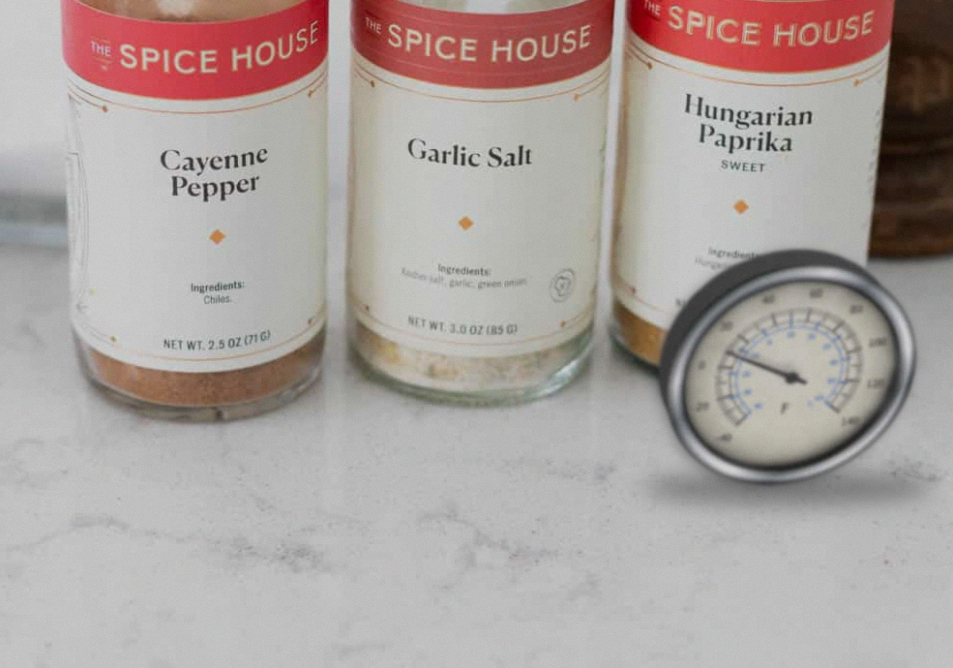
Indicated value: 10 °F
